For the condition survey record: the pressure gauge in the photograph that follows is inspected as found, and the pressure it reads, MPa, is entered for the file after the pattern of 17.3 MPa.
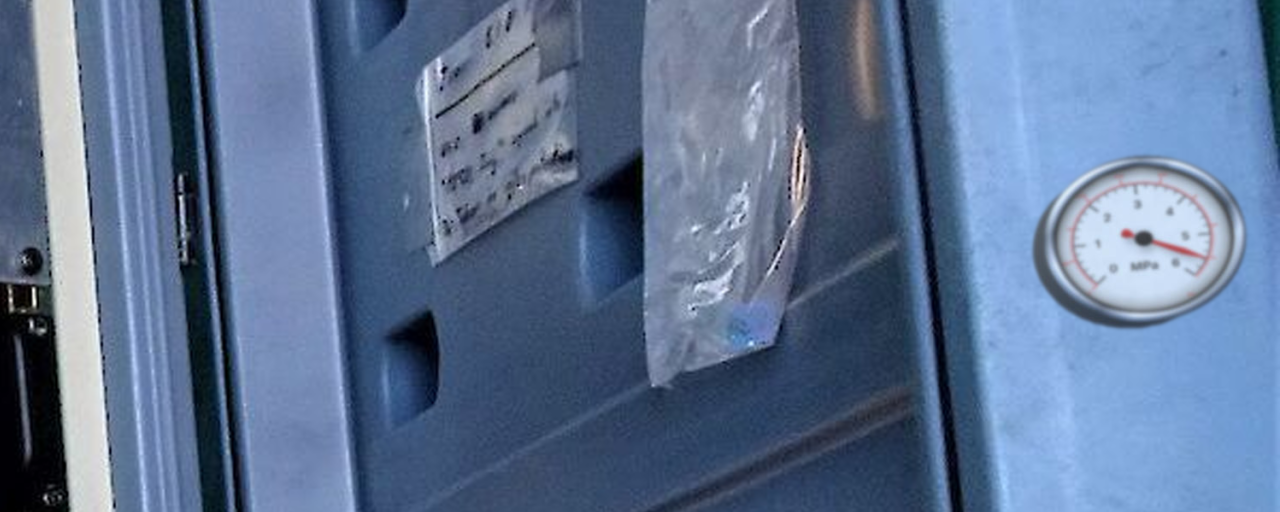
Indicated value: 5.6 MPa
